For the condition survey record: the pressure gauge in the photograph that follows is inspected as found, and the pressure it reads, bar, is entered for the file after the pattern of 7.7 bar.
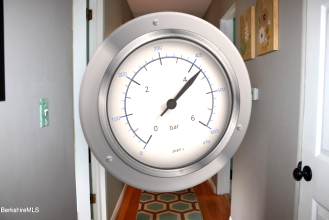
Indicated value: 4.25 bar
